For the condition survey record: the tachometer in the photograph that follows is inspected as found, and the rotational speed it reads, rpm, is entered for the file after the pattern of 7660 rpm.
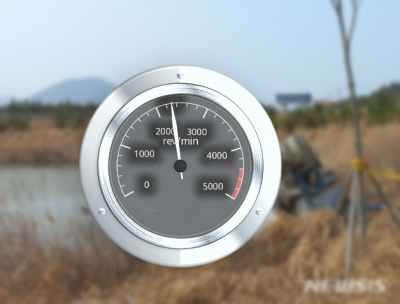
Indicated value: 2300 rpm
